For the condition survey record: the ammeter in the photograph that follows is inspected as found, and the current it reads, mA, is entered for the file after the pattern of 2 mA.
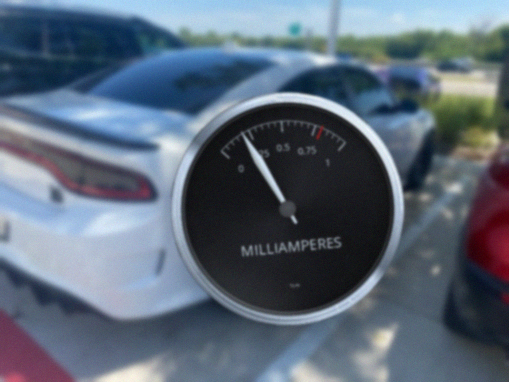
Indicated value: 0.2 mA
